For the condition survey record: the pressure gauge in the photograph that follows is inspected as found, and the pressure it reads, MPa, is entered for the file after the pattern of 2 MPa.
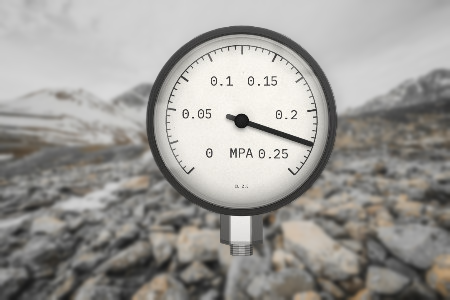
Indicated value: 0.225 MPa
